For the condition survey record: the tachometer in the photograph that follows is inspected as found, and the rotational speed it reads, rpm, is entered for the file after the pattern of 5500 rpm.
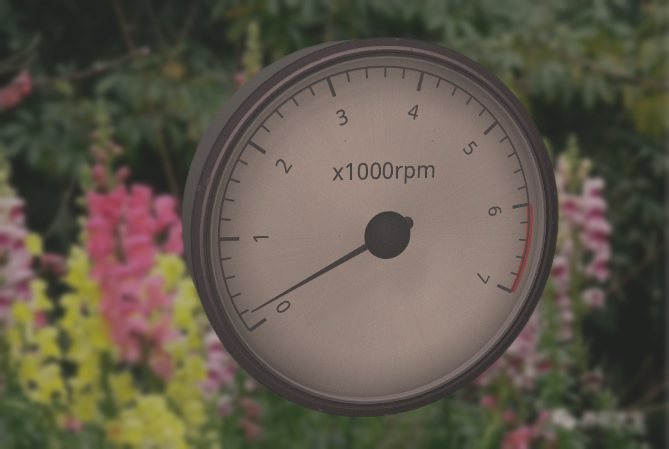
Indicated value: 200 rpm
